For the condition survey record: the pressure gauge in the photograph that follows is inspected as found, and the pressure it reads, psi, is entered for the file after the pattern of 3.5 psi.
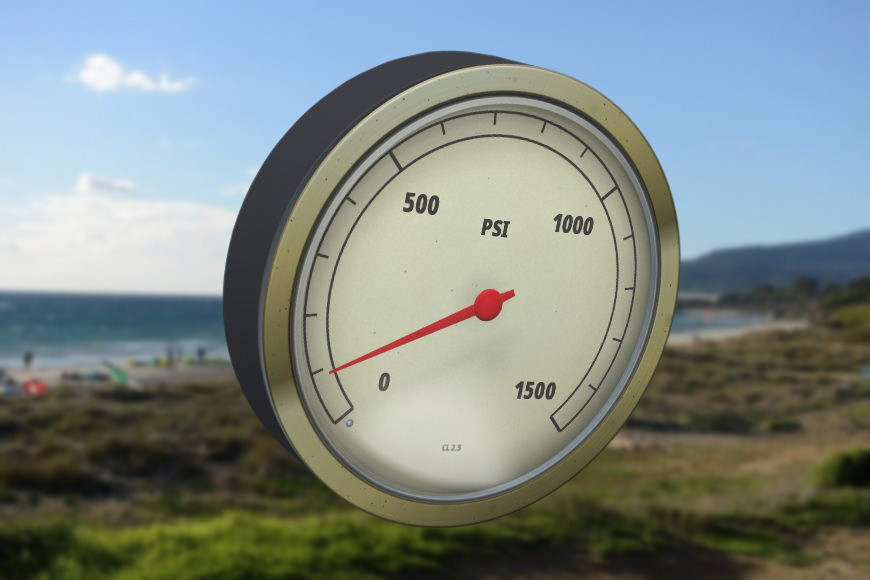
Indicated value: 100 psi
